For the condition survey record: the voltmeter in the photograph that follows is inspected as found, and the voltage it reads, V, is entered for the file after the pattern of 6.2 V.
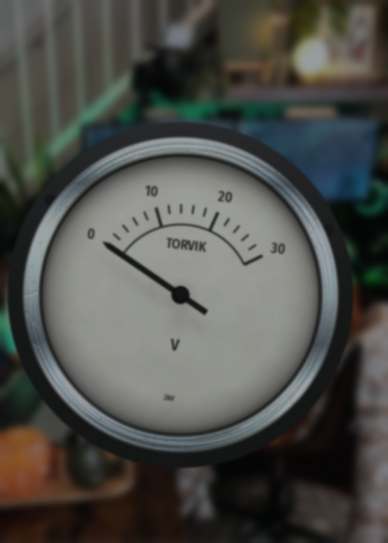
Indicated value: 0 V
